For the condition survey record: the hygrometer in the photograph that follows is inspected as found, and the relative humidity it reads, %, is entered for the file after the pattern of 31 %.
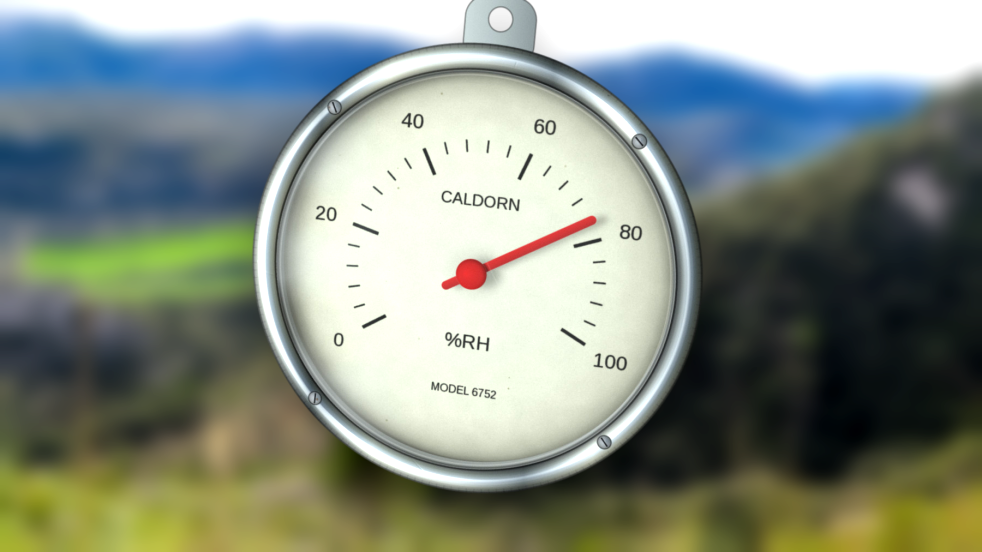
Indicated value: 76 %
